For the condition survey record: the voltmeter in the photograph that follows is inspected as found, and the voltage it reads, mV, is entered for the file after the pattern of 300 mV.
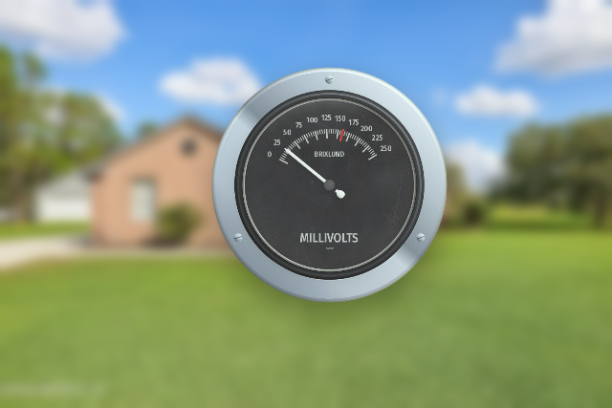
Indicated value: 25 mV
